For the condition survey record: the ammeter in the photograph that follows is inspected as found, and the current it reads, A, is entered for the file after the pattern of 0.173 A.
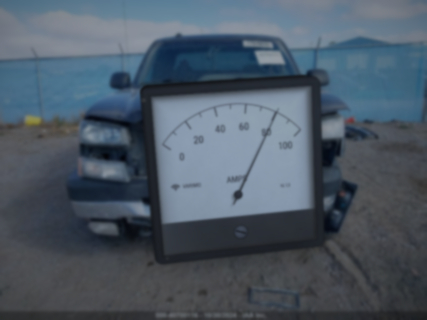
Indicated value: 80 A
